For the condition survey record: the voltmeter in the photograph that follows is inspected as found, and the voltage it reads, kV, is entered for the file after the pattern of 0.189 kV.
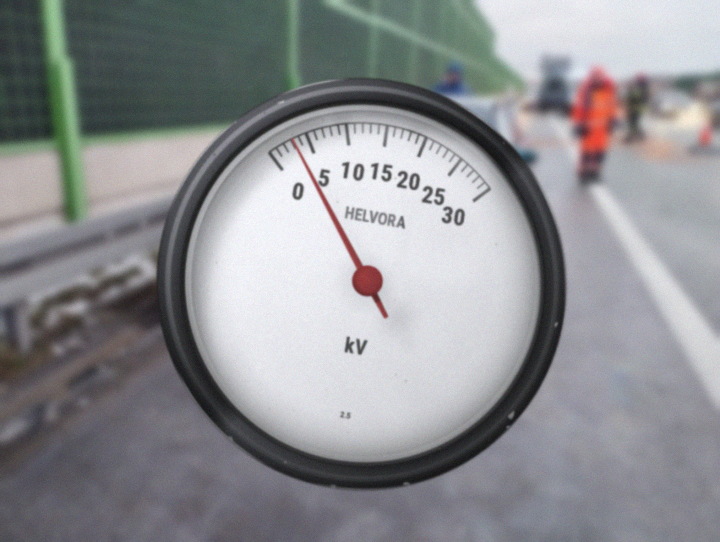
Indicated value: 3 kV
